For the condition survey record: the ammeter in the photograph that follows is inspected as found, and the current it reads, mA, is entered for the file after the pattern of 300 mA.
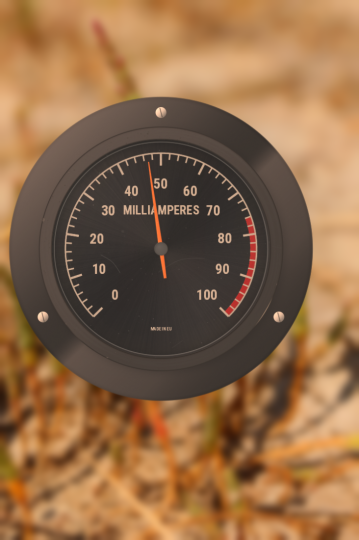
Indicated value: 47 mA
